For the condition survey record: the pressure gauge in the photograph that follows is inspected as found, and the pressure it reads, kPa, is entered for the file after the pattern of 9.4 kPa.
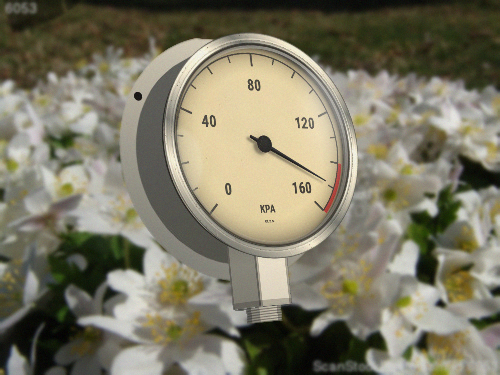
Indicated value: 150 kPa
